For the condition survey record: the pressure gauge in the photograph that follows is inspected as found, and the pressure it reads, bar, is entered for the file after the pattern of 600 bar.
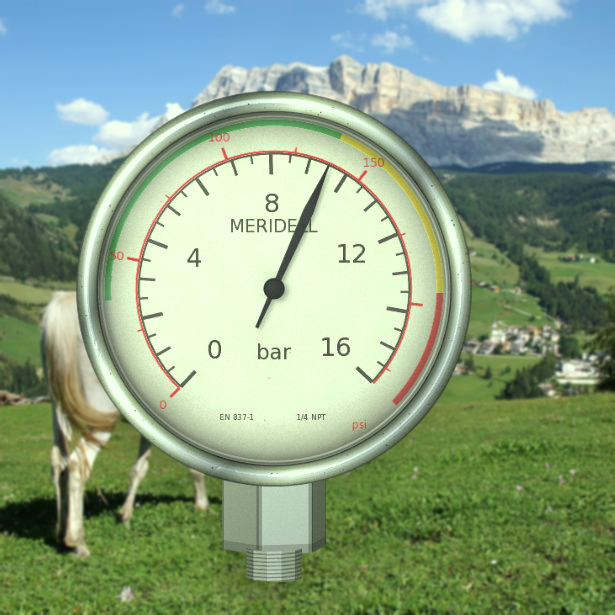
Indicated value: 9.5 bar
